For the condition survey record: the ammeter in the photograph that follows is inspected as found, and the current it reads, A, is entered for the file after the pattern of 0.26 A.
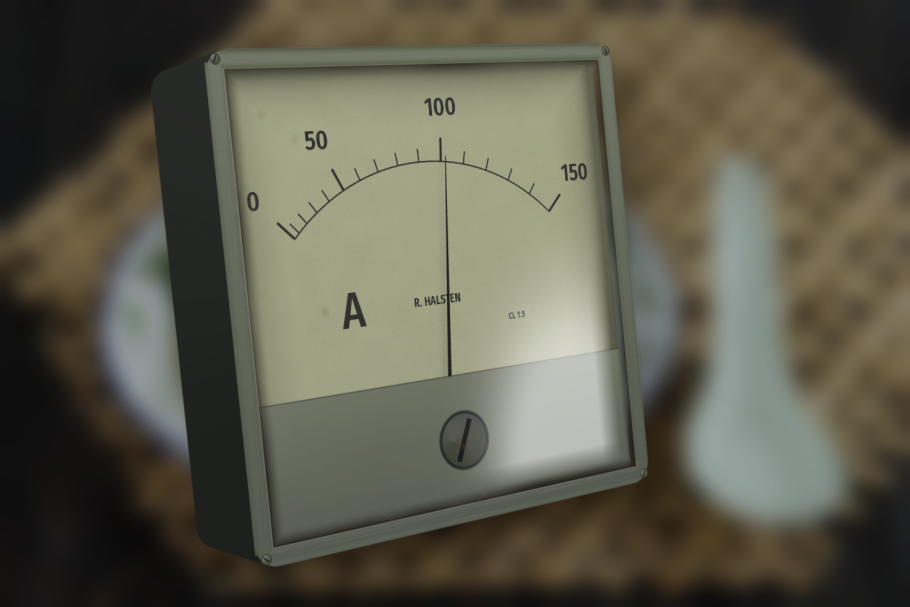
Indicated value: 100 A
